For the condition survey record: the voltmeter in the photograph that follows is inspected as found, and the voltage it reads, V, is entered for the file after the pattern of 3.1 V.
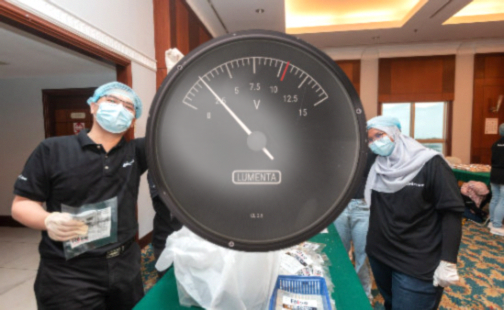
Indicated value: 2.5 V
